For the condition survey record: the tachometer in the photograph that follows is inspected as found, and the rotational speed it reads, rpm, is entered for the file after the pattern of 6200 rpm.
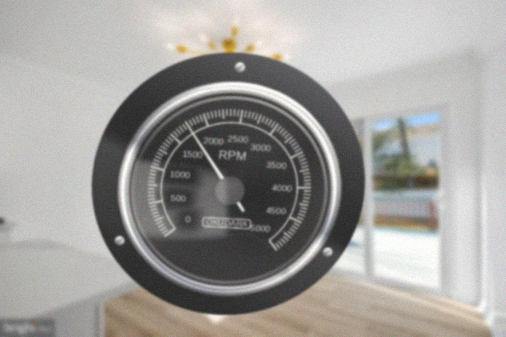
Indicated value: 1750 rpm
